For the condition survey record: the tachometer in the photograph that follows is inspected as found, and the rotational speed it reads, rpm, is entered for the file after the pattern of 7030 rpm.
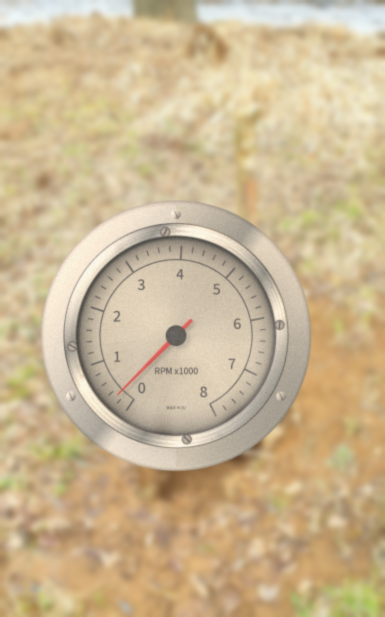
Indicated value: 300 rpm
